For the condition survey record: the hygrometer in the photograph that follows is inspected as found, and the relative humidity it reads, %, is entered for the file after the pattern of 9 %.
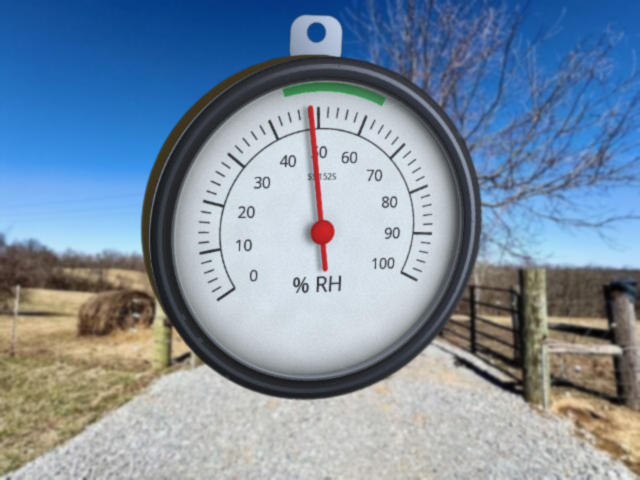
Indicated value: 48 %
